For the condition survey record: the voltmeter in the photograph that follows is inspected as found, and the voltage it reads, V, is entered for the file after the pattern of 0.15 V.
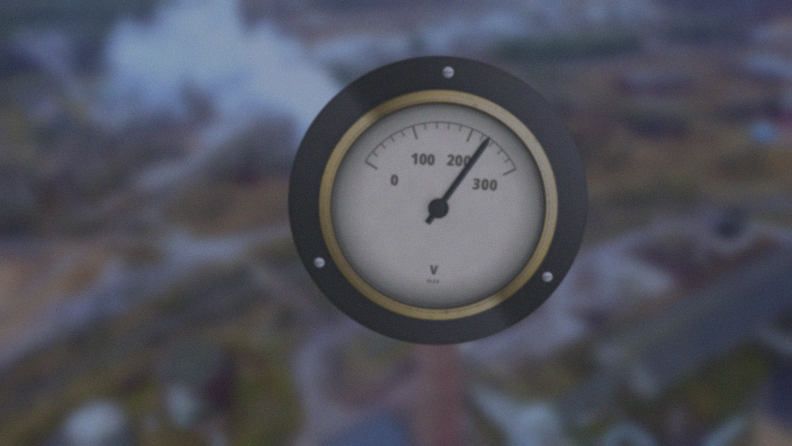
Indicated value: 230 V
